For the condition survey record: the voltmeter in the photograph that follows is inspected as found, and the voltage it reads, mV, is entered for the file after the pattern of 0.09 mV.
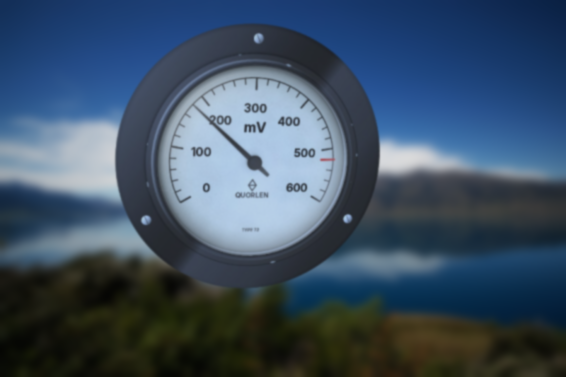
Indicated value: 180 mV
